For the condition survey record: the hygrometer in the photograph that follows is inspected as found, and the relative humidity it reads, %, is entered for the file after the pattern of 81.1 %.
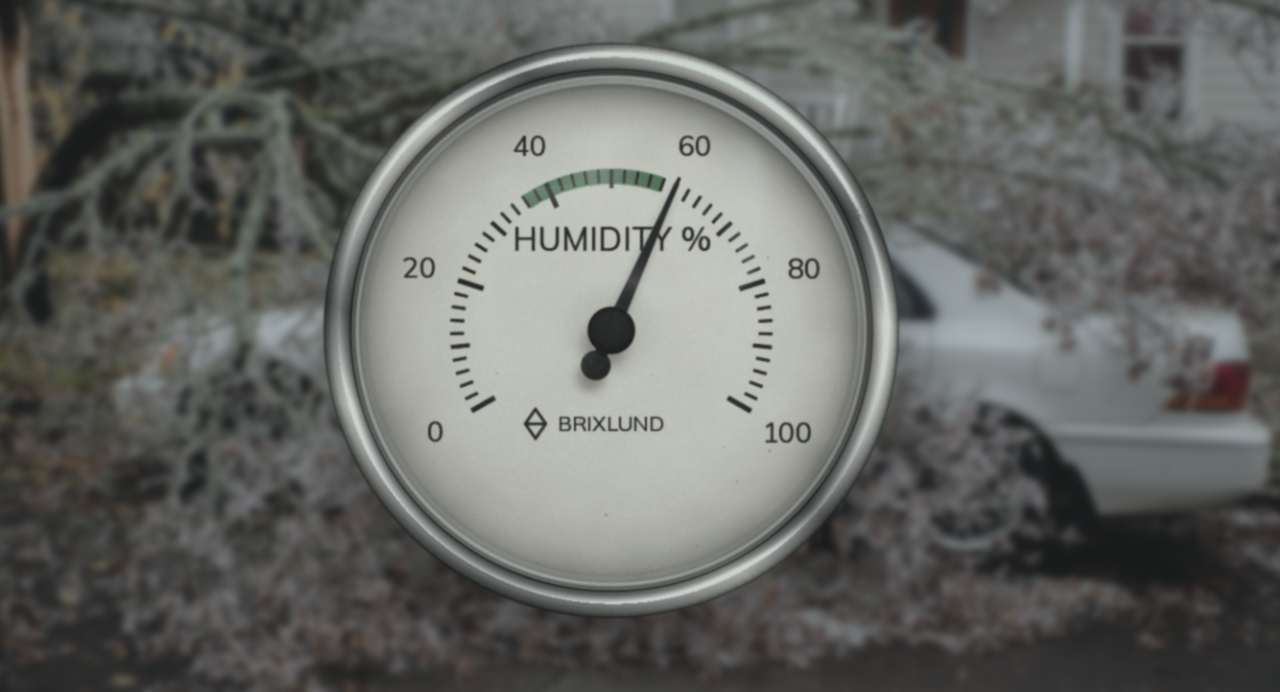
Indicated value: 60 %
